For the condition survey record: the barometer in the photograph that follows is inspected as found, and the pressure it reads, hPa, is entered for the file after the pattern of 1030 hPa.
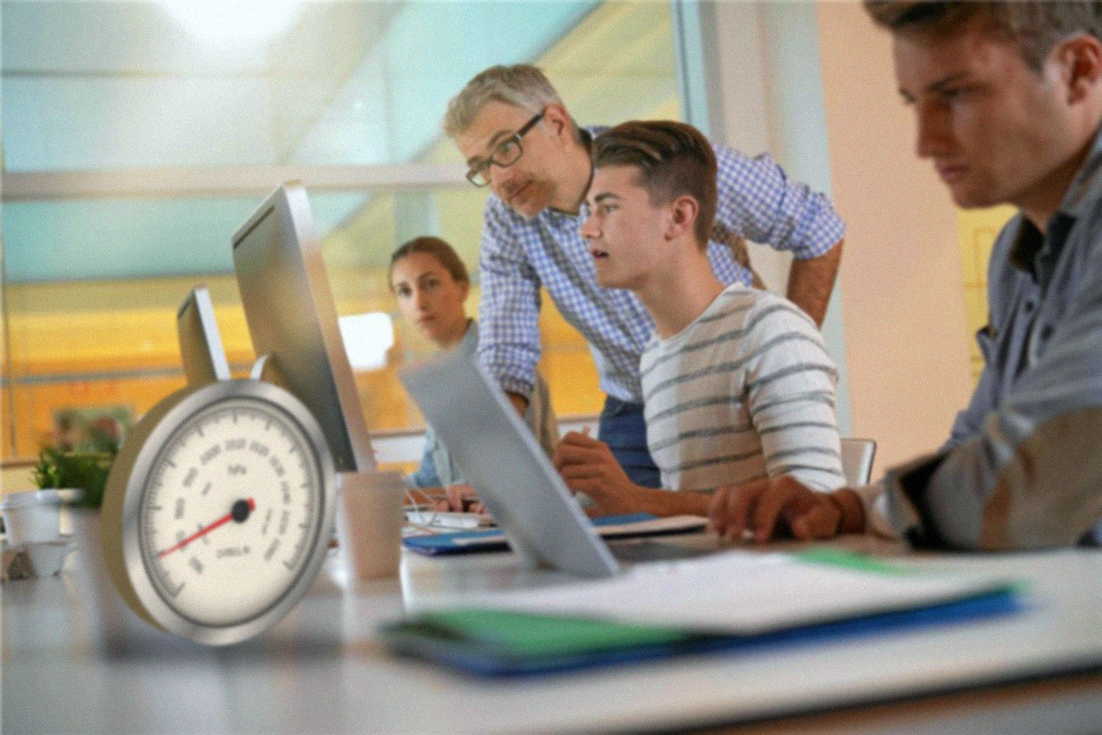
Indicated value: 970 hPa
